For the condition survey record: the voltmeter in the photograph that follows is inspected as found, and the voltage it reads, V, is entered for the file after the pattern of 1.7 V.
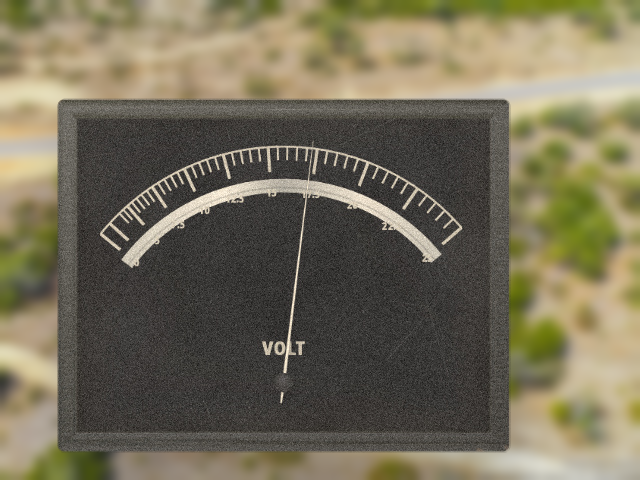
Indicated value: 17.25 V
